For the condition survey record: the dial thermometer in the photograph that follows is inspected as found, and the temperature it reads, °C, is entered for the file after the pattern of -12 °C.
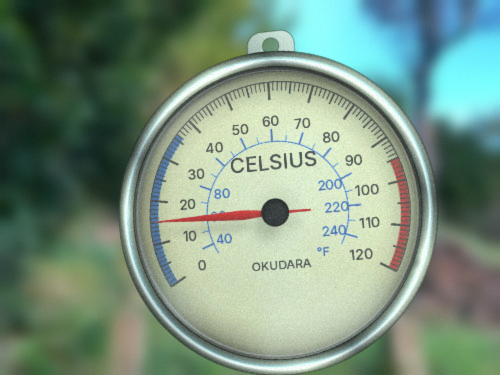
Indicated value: 15 °C
